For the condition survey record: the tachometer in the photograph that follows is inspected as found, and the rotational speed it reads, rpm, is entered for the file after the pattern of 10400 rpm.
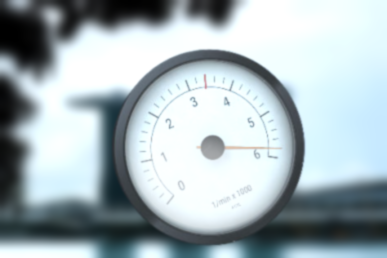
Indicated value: 5800 rpm
